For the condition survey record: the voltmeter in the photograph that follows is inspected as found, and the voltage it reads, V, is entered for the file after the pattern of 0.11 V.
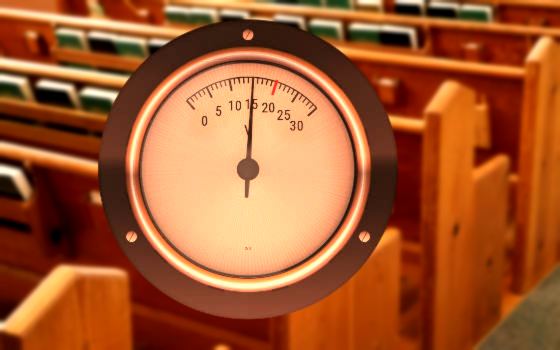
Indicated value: 15 V
